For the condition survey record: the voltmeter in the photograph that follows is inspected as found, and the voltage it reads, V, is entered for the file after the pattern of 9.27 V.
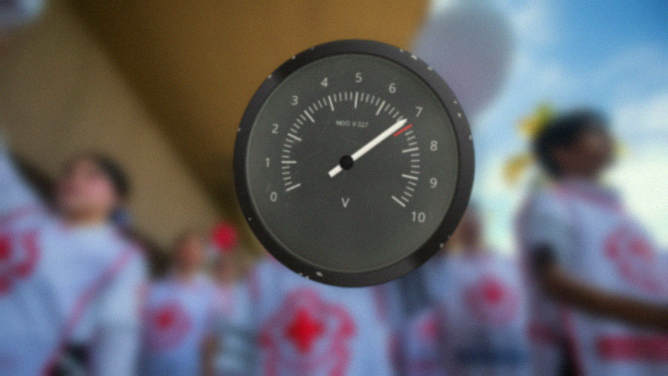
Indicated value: 7 V
